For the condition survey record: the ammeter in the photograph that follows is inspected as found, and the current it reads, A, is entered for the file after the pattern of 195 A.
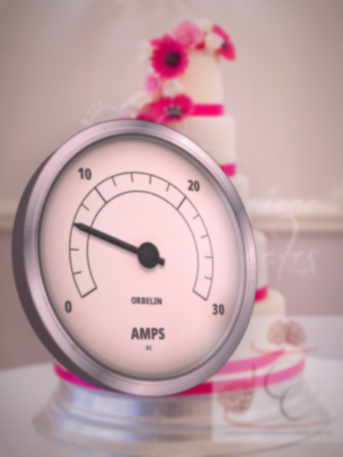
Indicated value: 6 A
